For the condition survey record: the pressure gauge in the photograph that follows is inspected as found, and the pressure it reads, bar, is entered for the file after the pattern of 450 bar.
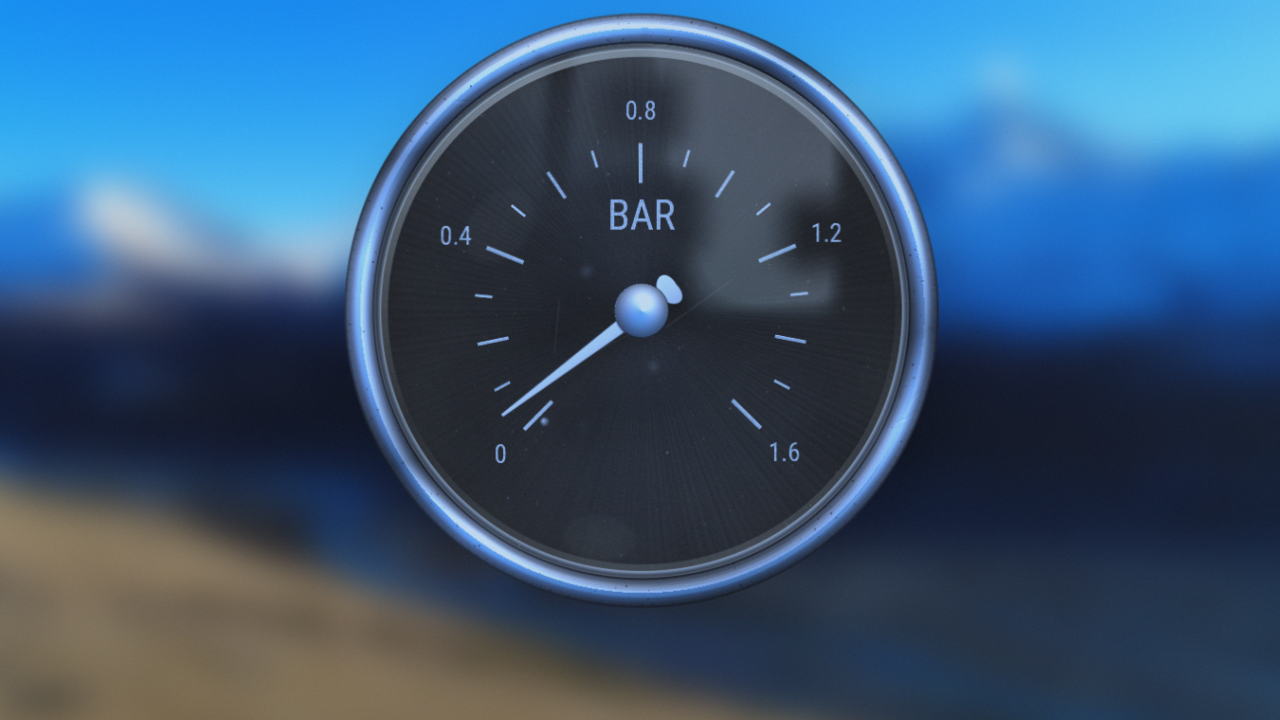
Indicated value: 0.05 bar
